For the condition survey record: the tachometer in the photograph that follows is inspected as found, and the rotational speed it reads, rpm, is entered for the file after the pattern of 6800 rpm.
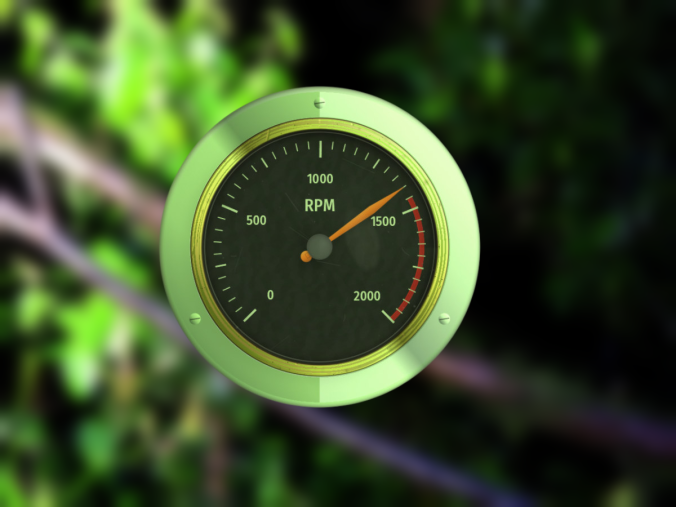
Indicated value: 1400 rpm
